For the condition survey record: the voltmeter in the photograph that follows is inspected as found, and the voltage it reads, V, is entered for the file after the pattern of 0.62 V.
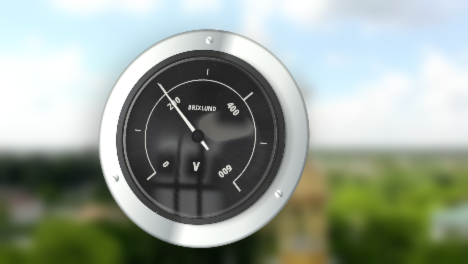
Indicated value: 200 V
